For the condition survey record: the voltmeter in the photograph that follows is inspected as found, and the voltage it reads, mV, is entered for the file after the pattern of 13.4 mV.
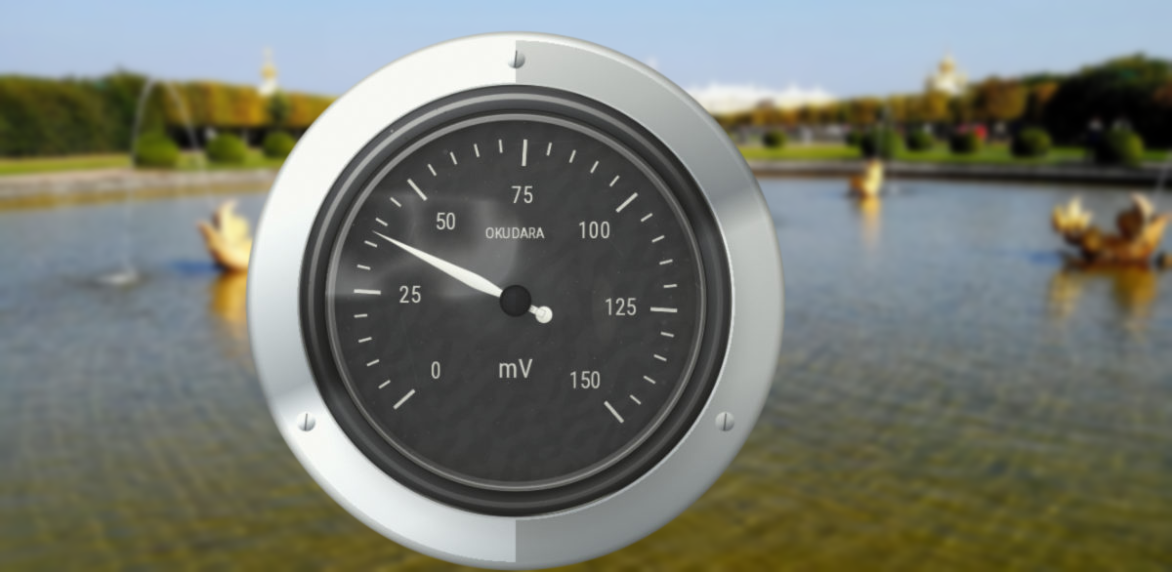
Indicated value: 37.5 mV
